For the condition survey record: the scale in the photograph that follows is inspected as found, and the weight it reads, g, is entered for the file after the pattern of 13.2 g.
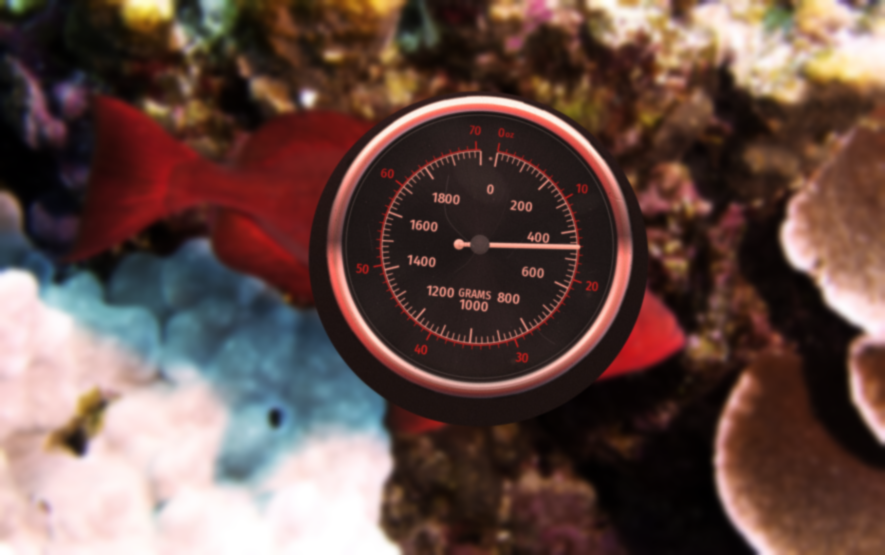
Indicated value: 460 g
